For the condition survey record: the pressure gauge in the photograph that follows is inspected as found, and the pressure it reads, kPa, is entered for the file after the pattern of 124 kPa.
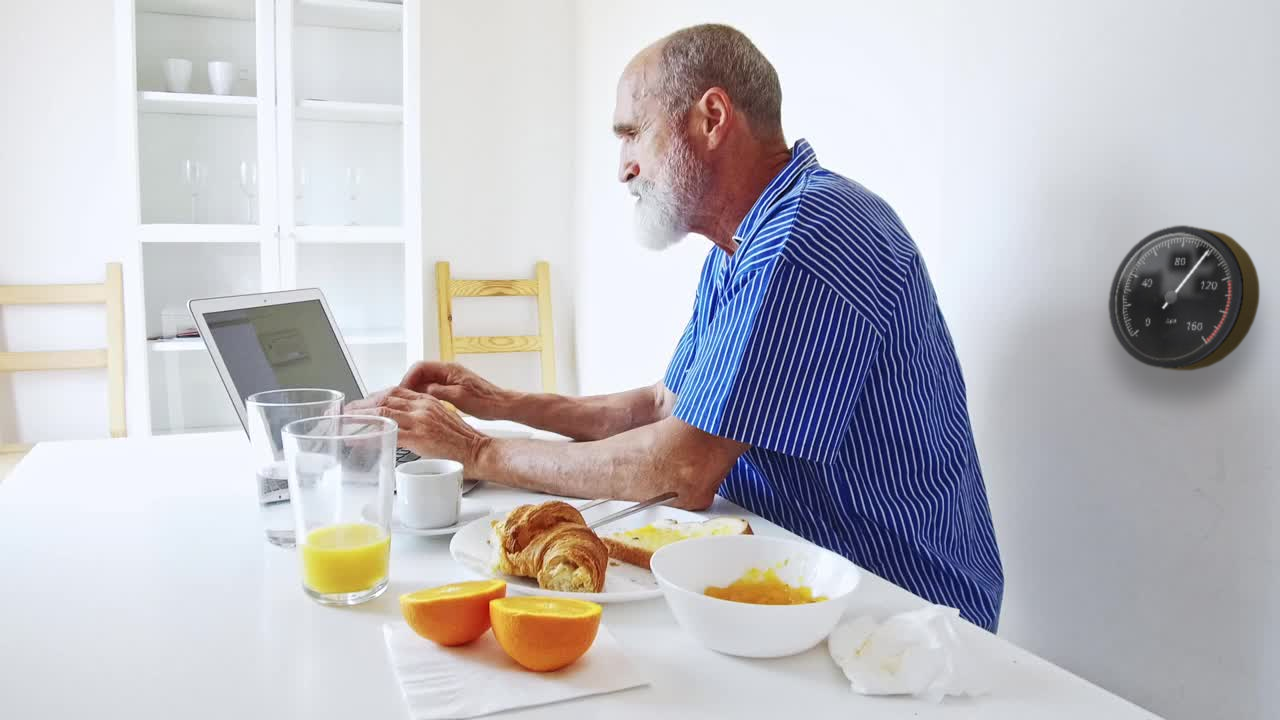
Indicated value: 100 kPa
